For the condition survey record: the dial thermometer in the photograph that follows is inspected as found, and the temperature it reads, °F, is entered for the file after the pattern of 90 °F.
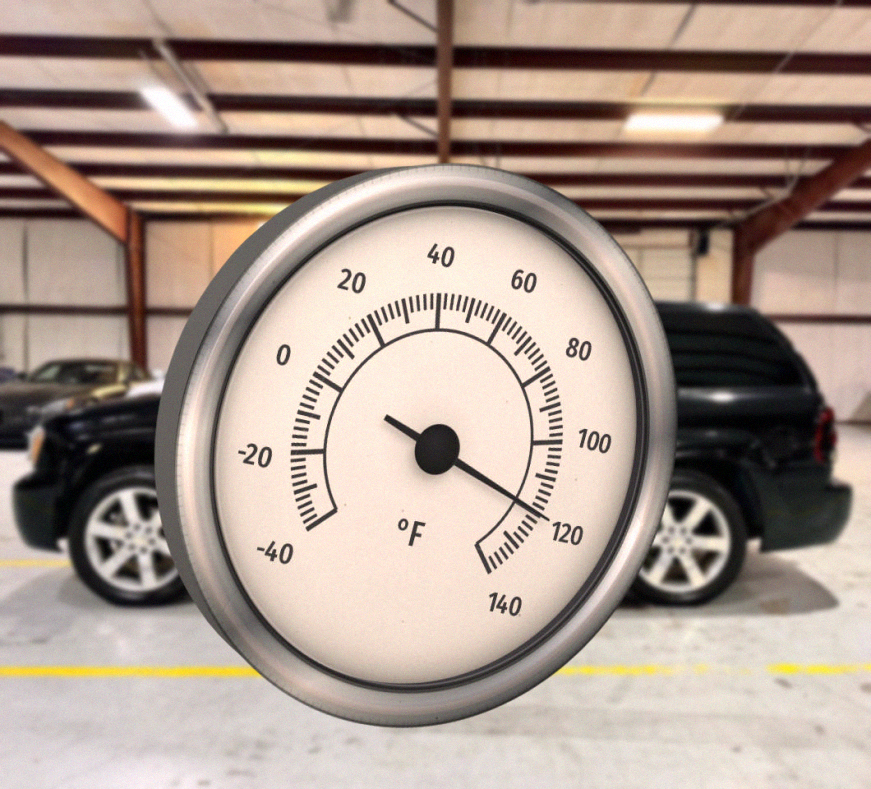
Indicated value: 120 °F
